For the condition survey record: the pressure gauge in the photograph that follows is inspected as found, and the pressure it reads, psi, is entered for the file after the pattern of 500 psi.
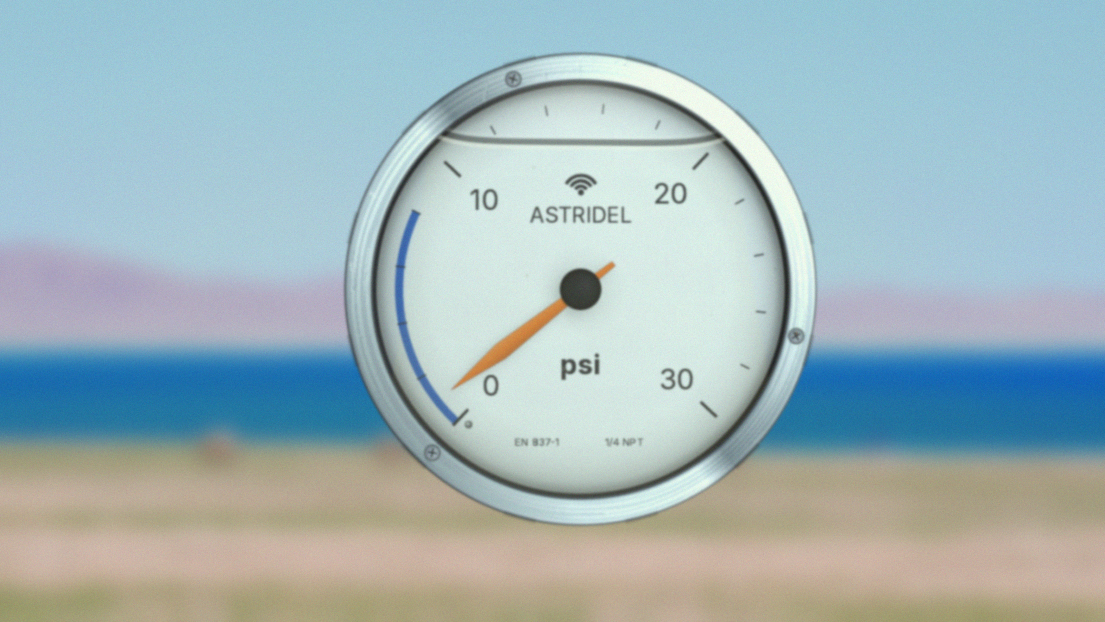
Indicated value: 1 psi
